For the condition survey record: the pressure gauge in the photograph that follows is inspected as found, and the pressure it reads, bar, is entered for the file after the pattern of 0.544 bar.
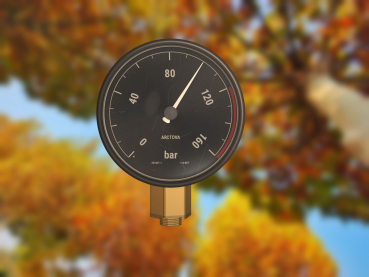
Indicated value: 100 bar
